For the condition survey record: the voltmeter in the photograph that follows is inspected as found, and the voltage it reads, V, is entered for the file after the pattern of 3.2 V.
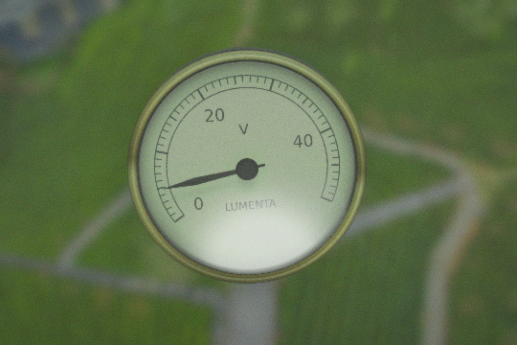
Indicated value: 5 V
